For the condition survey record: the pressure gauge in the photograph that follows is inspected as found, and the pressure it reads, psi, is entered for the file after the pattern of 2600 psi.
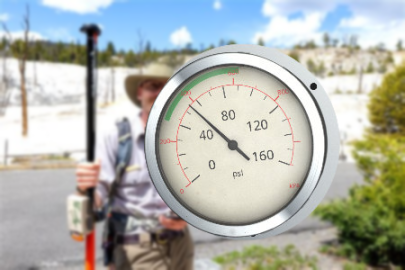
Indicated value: 55 psi
